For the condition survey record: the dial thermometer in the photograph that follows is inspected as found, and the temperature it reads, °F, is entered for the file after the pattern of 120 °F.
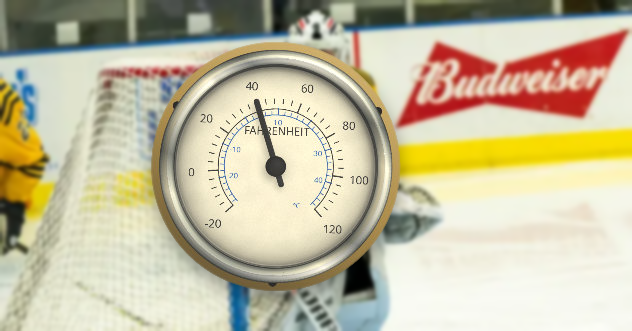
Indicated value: 40 °F
